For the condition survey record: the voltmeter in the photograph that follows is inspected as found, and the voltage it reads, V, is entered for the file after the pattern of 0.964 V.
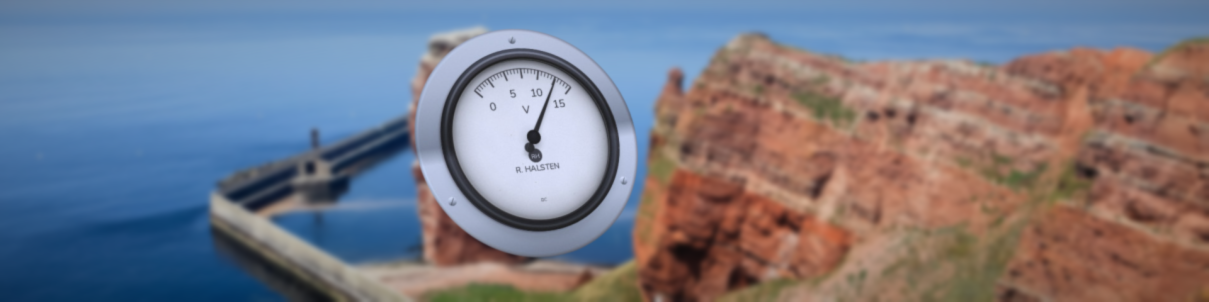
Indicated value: 12.5 V
